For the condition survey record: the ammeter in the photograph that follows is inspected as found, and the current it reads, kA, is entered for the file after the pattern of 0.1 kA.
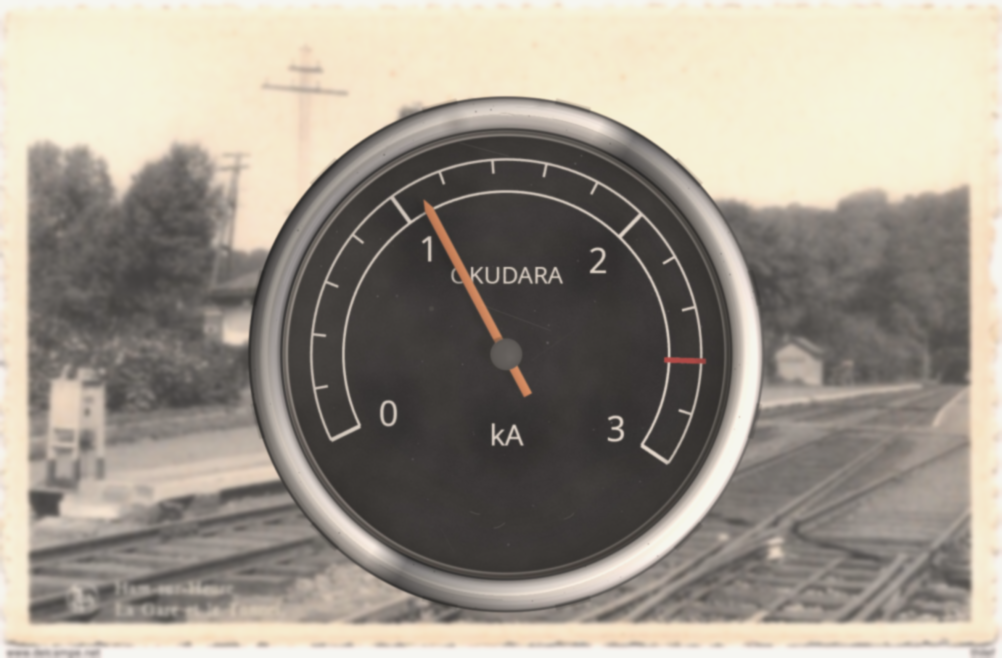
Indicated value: 1.1 kA
